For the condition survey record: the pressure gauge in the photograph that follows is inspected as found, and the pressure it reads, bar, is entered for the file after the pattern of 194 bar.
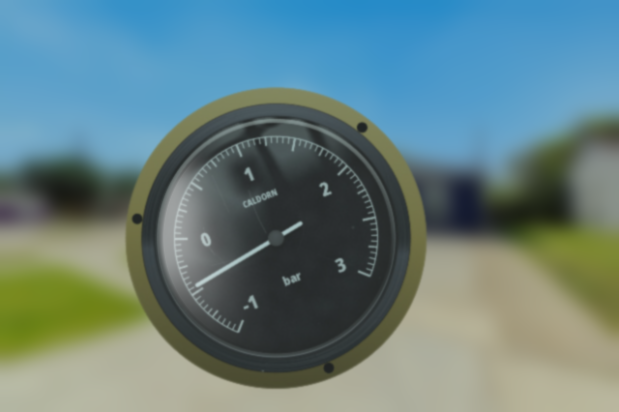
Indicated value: -0.45 bar
